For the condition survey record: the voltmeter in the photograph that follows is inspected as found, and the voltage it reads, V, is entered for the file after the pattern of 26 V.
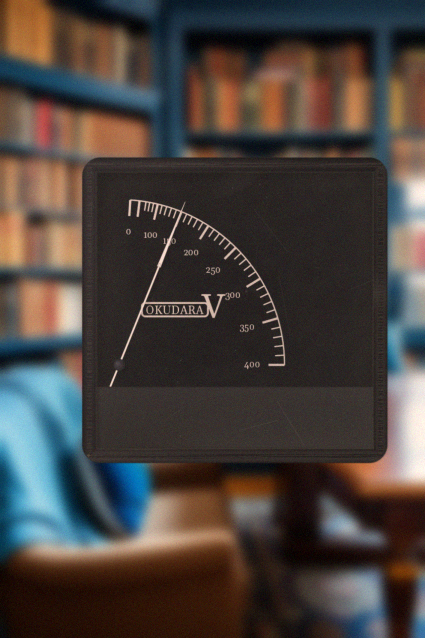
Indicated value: 150 V
